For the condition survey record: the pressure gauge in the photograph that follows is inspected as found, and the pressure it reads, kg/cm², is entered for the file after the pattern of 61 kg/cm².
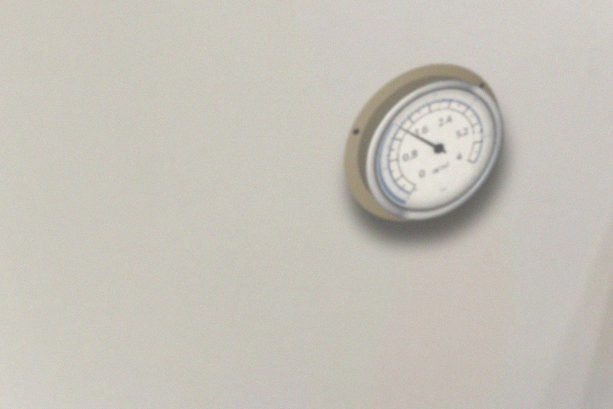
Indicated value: 1.4 kg/cm²
